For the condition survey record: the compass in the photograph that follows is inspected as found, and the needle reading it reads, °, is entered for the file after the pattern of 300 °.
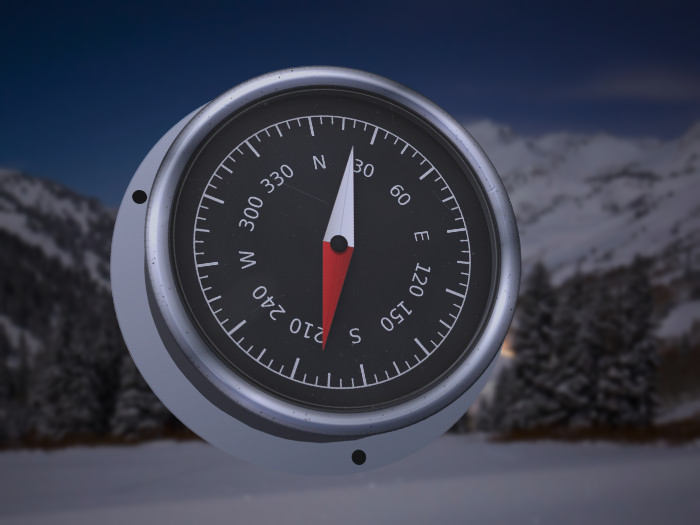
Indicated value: 200 °
